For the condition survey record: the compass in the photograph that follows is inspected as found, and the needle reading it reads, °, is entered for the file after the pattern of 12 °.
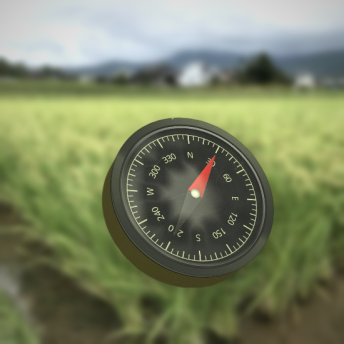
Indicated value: 30 °
